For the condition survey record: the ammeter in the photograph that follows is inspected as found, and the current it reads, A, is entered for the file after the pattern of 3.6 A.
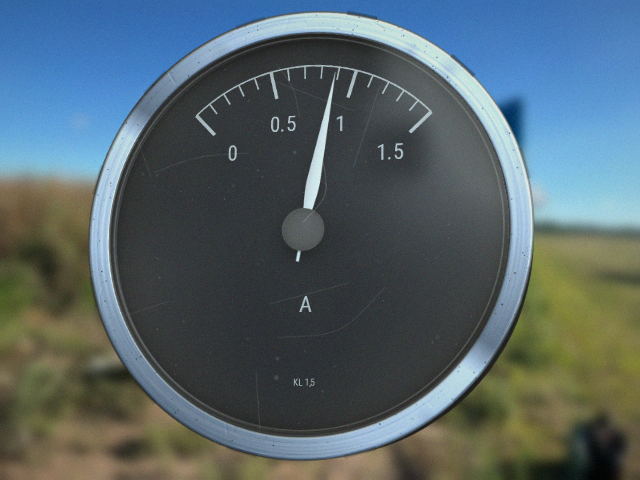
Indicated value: 0.9 A
